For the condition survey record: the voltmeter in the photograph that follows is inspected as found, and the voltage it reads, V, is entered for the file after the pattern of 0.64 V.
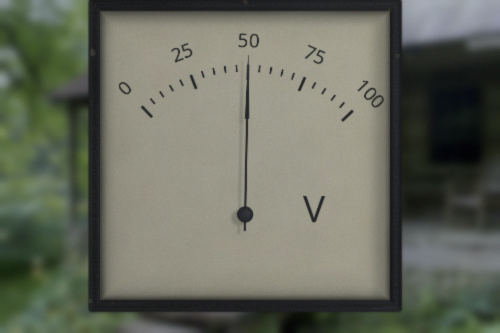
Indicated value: 50 V
